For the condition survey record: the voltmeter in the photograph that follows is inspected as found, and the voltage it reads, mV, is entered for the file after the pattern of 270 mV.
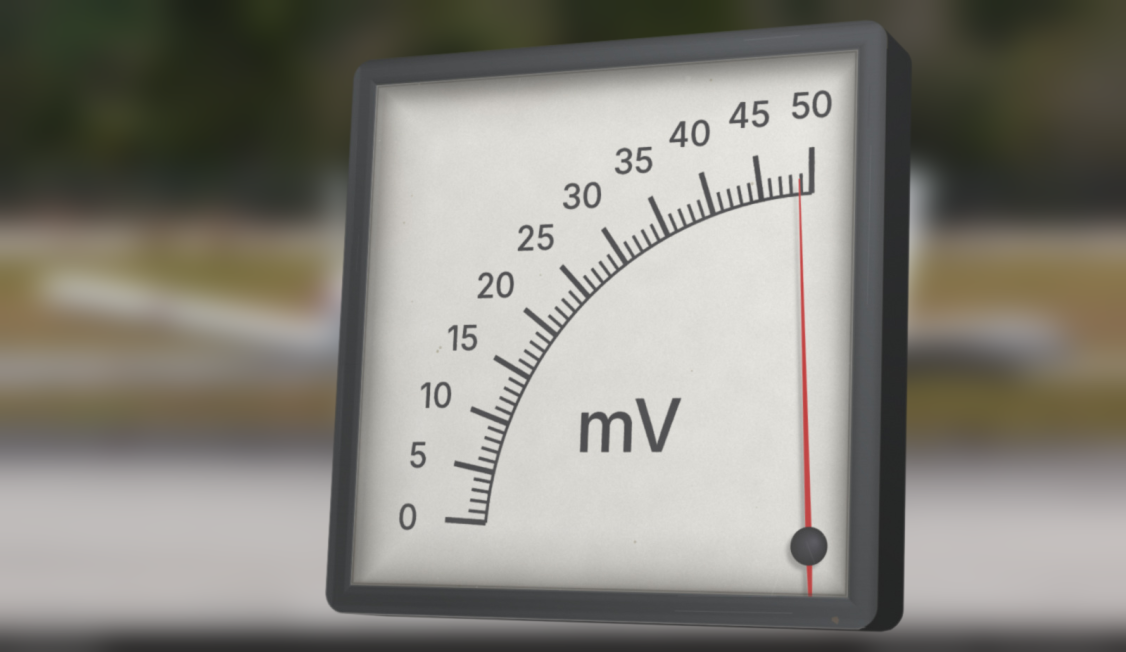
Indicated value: 49 mV
